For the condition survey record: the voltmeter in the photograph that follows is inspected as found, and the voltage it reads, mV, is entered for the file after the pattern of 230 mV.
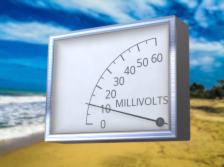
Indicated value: 10 mV
